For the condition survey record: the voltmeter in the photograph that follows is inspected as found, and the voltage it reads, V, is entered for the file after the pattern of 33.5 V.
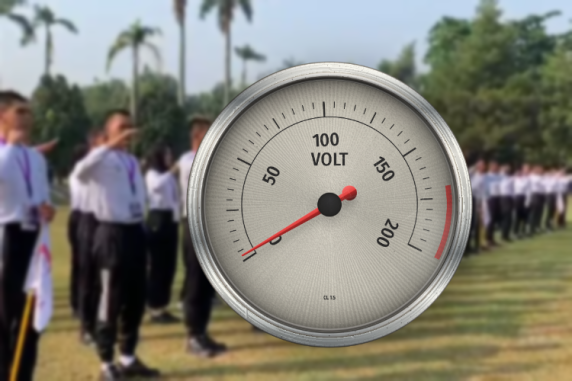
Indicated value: 2.5 V
